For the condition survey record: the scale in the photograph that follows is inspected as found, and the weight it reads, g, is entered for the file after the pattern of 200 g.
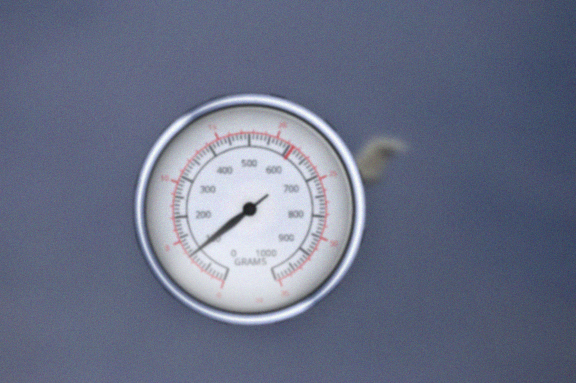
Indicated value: 100 g
